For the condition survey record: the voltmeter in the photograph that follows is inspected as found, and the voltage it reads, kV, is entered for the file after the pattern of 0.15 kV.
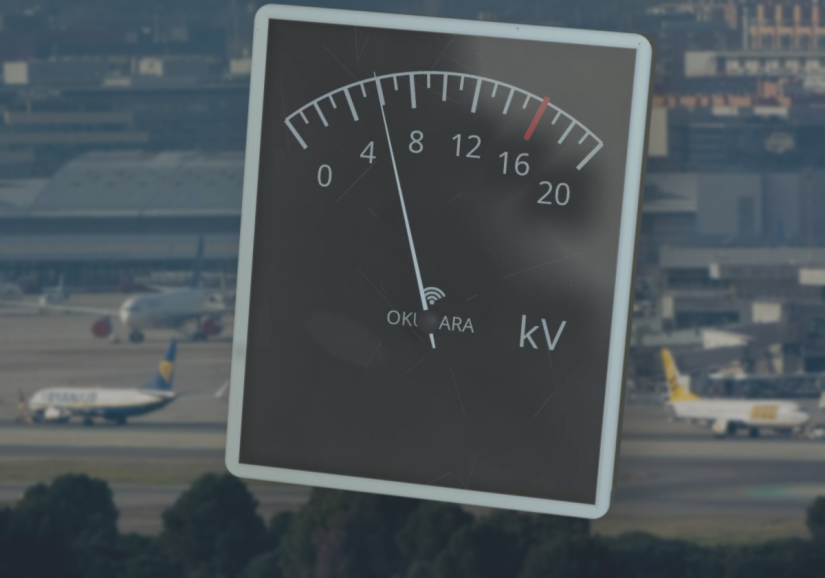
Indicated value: 6 kV
